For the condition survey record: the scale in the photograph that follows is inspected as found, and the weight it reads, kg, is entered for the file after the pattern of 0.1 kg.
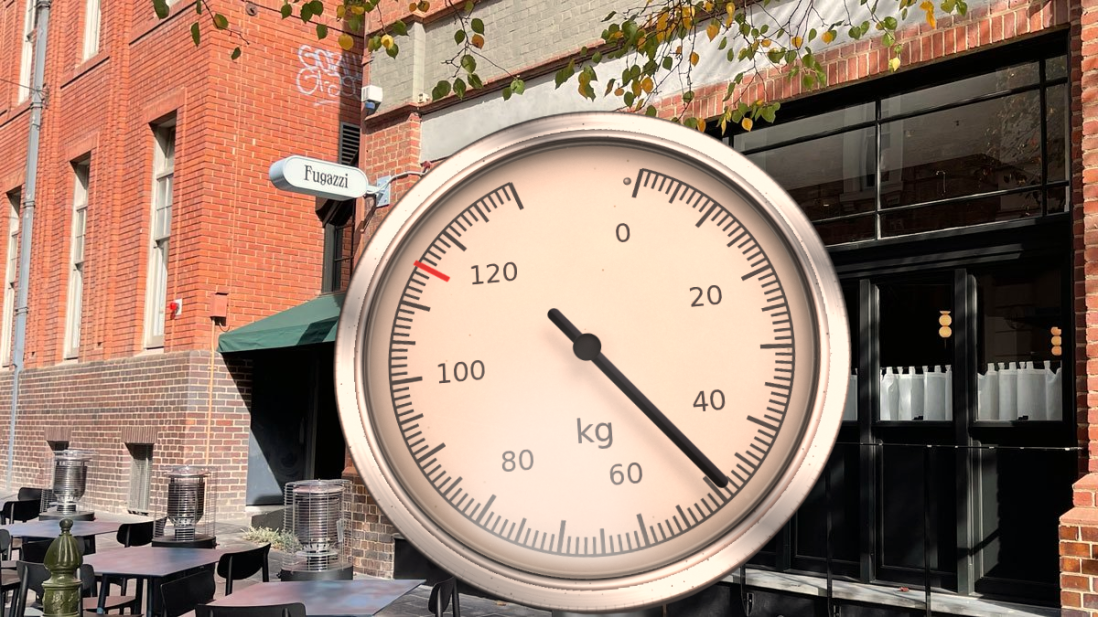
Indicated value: 49 kg
